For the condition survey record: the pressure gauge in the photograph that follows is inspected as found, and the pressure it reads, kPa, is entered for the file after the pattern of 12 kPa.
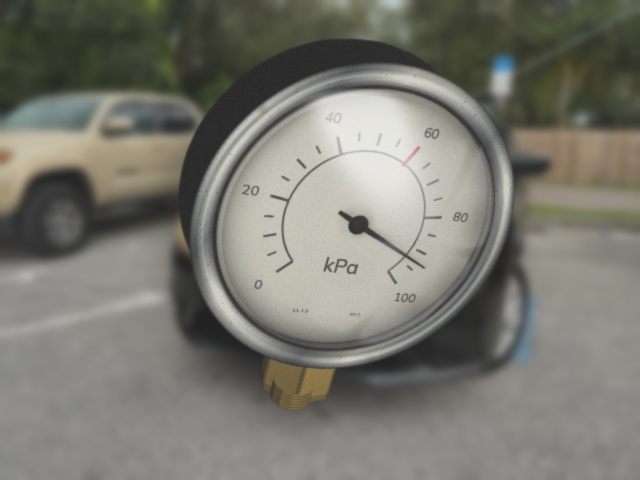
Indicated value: 92.5 kPa
